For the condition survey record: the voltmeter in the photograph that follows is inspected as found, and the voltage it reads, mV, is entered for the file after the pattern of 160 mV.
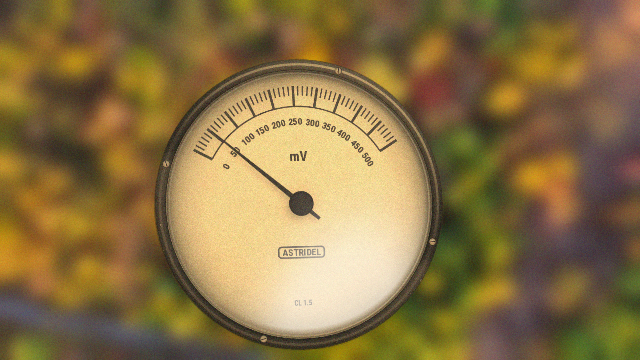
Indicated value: 50 mV
